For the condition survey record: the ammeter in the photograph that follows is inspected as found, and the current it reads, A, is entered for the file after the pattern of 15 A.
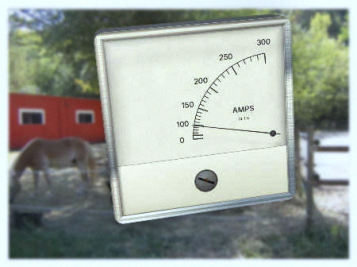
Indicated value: 100 A
